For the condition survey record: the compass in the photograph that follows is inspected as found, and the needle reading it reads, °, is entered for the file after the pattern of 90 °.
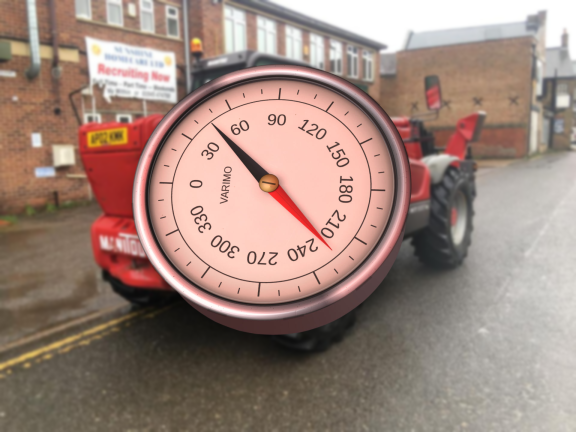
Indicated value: 225 °
